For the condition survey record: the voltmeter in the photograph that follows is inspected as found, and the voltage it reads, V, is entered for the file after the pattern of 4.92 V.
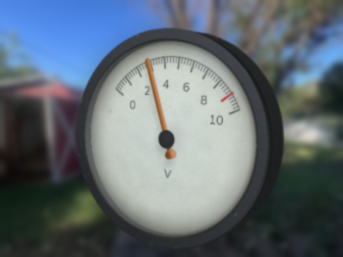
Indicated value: 3 V
